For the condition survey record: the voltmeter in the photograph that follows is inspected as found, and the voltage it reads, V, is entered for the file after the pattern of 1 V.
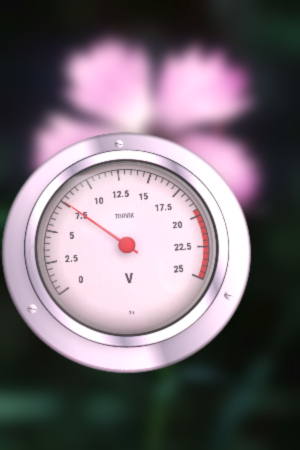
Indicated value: 7.5 V
